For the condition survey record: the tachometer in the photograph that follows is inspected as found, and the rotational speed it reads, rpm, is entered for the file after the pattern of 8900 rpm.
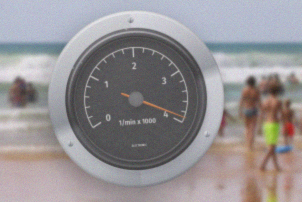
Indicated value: 3900 rpm
